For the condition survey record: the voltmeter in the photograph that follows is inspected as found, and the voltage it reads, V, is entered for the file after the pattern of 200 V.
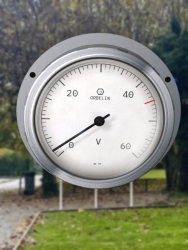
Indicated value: 2 V
